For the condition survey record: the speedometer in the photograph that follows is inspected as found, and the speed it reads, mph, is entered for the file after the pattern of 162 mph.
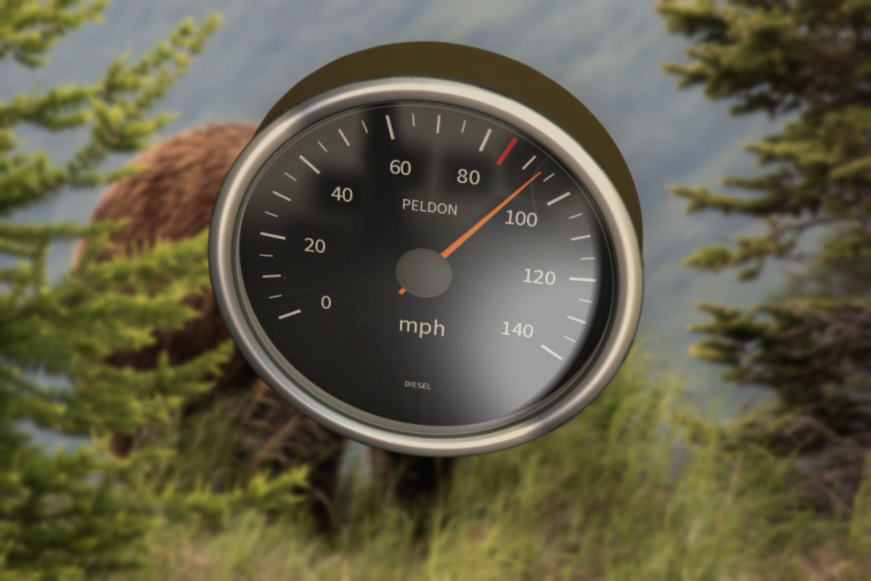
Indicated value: 92.5 mph
